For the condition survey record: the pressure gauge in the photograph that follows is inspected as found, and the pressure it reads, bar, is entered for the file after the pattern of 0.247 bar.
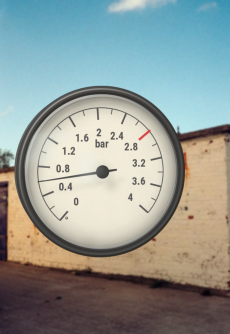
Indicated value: 0.6 bar
